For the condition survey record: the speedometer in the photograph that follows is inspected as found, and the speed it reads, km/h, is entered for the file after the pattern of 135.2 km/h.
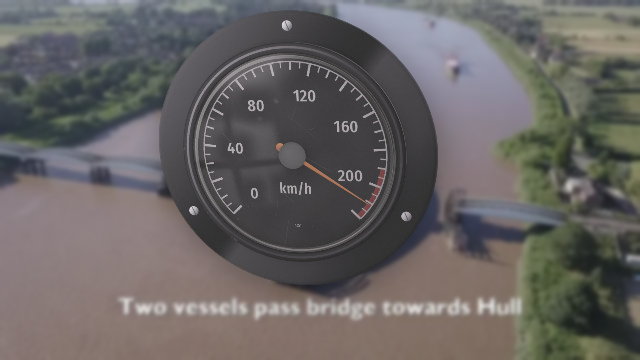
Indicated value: 210 km/h
